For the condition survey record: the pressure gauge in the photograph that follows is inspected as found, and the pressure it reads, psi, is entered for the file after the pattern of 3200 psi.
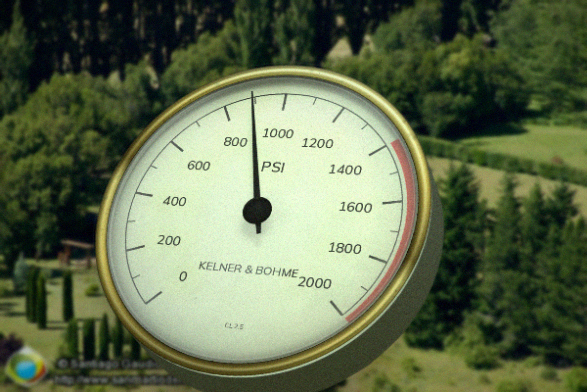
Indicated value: 900 psi
